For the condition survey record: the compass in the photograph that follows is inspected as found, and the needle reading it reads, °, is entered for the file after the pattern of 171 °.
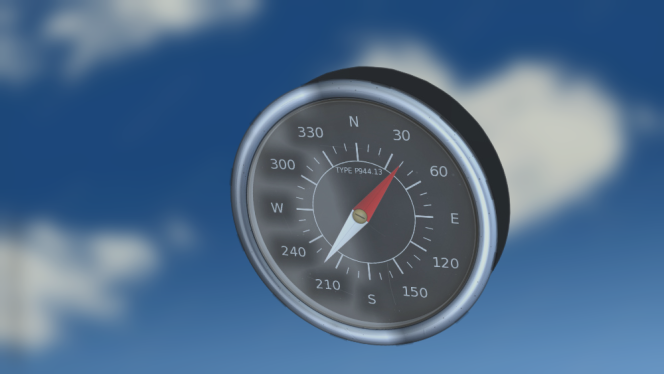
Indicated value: 40 °
